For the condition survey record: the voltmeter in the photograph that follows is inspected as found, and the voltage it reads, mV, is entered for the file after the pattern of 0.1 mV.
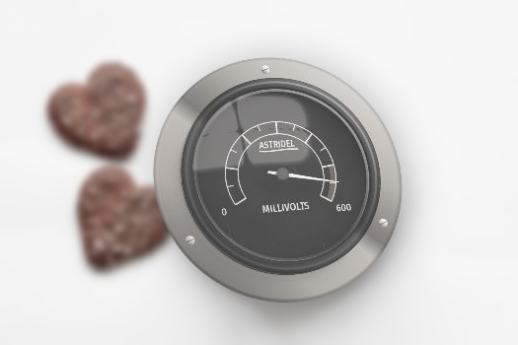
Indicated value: 550 mV
